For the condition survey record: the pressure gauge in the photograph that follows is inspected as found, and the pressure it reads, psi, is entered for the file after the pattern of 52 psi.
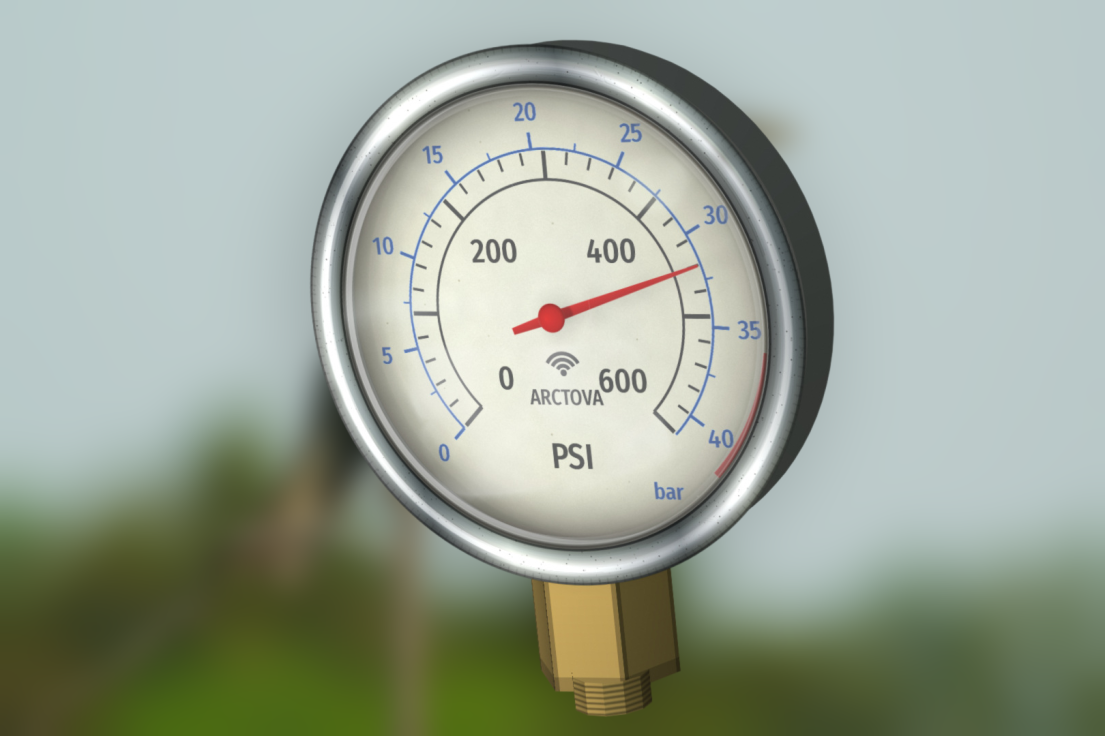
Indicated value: 460 psi
